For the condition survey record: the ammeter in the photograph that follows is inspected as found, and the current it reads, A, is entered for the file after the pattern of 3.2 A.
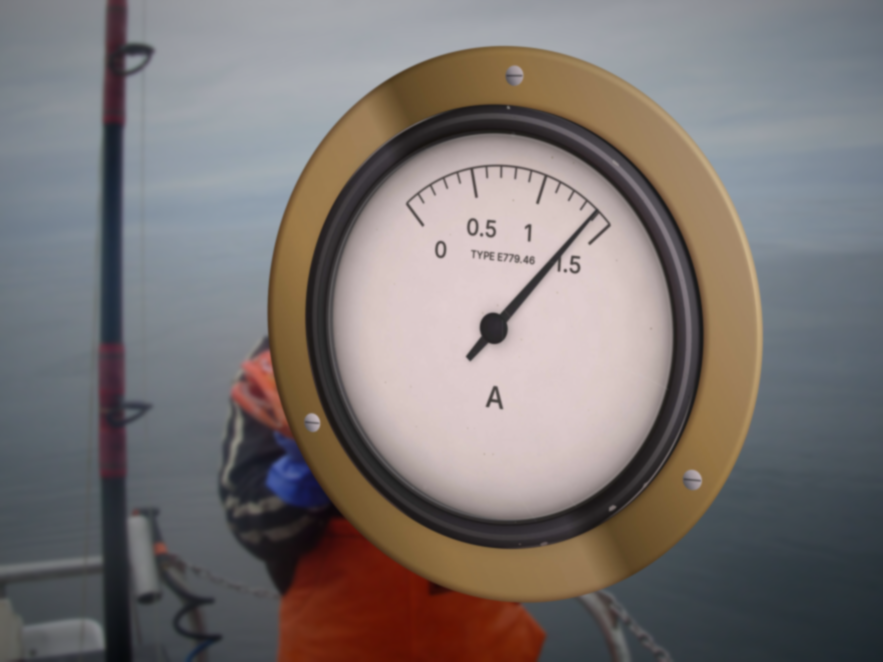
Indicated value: 1.4 A
